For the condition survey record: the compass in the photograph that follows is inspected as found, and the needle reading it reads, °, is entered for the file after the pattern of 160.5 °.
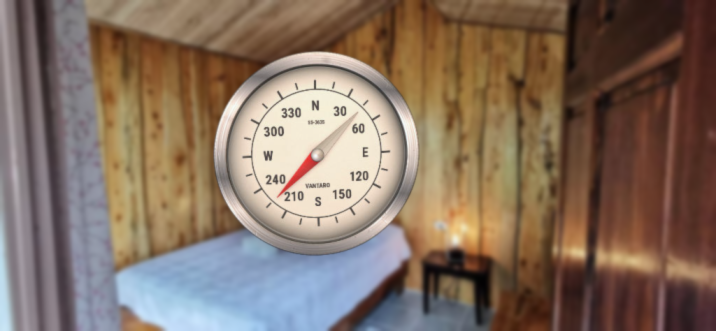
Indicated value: 225 °
